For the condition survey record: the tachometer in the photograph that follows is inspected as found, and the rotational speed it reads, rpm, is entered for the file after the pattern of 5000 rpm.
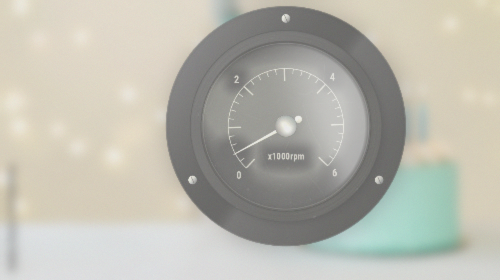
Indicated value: 400 rpm
